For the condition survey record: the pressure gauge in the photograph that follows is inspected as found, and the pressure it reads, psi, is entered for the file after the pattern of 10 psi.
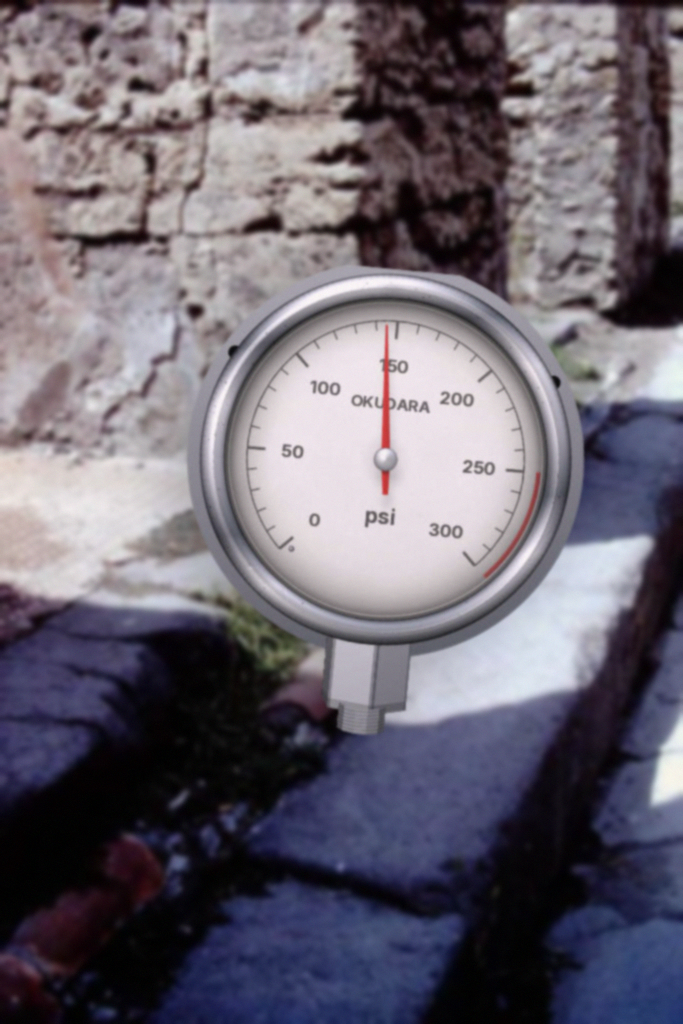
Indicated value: 145 psi
